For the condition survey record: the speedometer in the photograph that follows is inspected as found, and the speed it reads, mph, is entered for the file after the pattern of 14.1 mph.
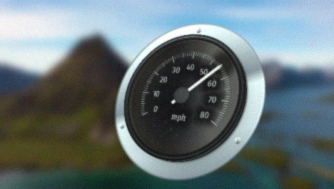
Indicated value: 55 mph
